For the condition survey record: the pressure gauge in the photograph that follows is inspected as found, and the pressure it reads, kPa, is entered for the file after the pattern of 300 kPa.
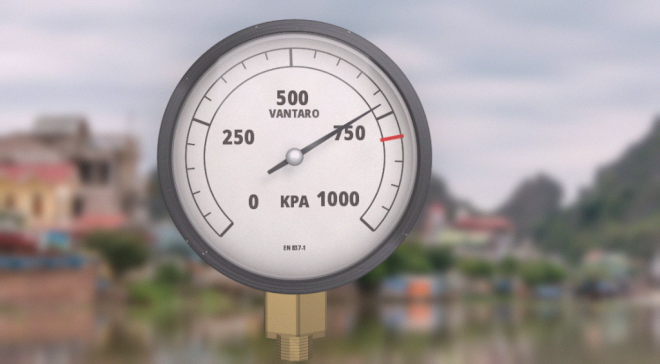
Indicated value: 725 kPa
